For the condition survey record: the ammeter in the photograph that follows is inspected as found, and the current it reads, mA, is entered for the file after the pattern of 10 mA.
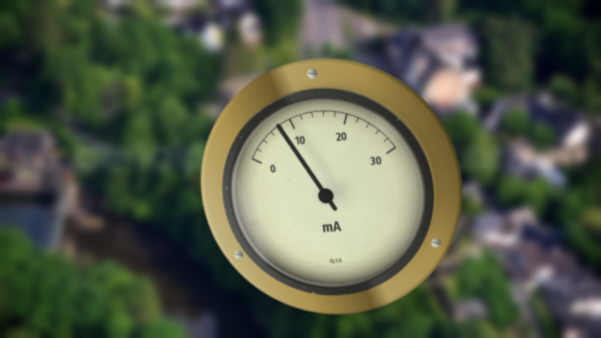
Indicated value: 8 mA
